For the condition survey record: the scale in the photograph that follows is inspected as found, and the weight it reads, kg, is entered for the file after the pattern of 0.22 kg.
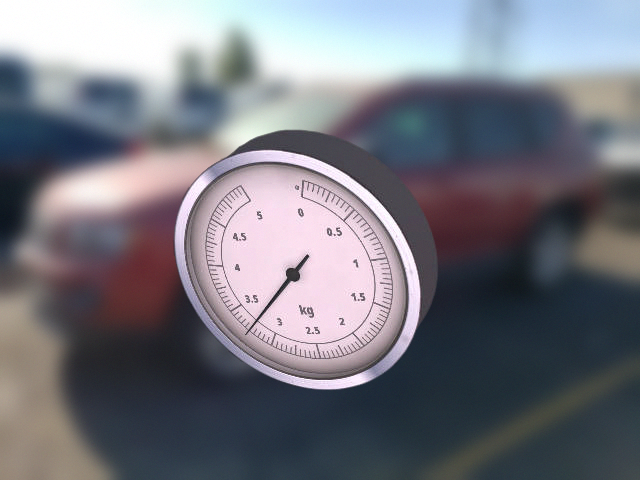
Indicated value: 3.25 kg
